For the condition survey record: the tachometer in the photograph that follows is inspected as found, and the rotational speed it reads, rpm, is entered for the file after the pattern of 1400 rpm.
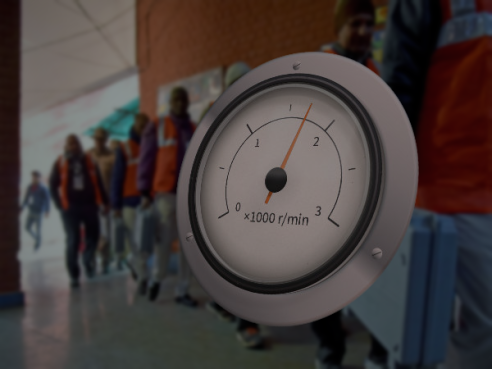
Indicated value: 1750 rpm
